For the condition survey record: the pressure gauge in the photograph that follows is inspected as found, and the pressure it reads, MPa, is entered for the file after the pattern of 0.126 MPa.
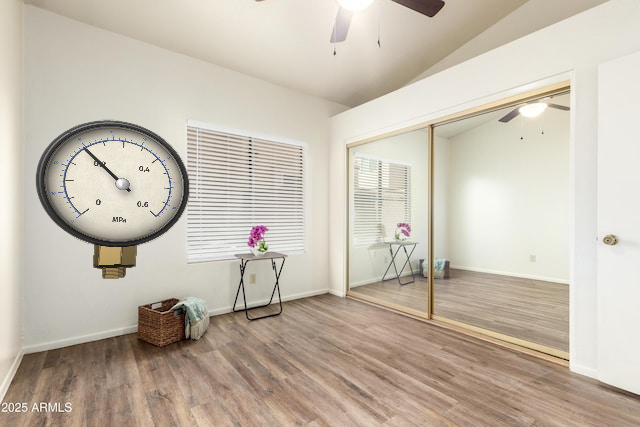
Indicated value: 0.2 MPa
